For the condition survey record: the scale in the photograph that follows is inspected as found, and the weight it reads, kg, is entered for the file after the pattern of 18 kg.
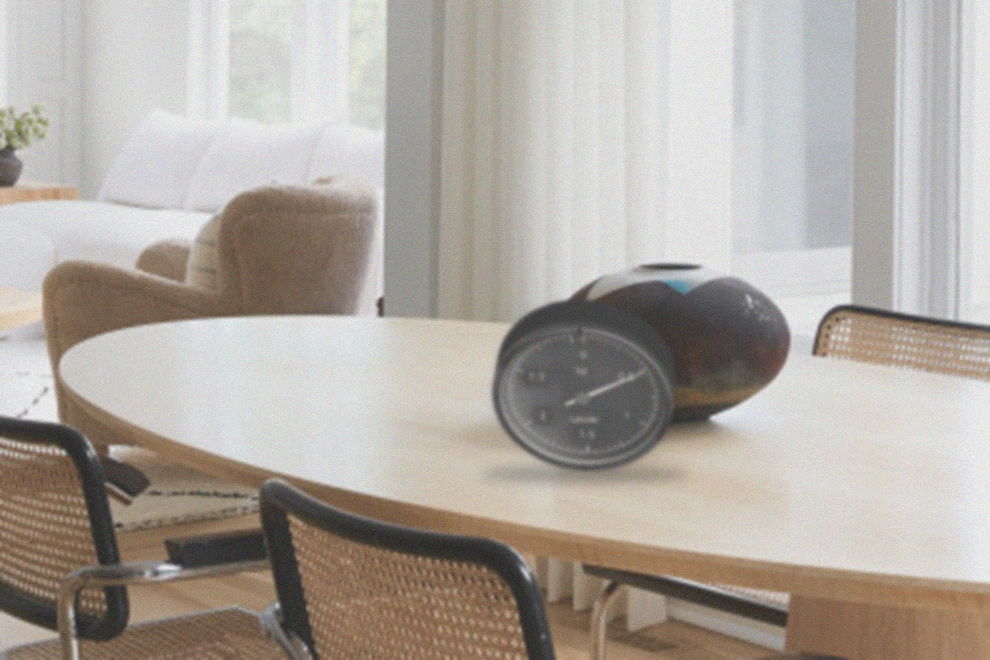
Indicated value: 0.5 kg
